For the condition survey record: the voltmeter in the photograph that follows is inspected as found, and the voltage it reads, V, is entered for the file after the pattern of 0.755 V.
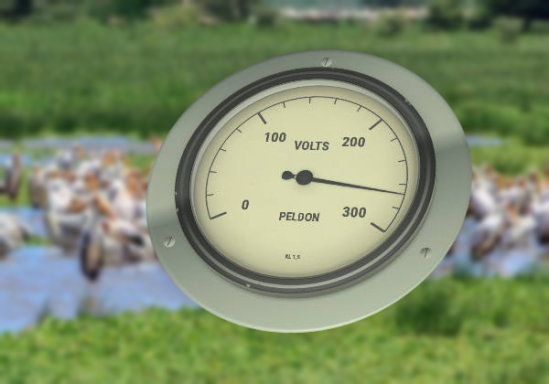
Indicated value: 270 V
